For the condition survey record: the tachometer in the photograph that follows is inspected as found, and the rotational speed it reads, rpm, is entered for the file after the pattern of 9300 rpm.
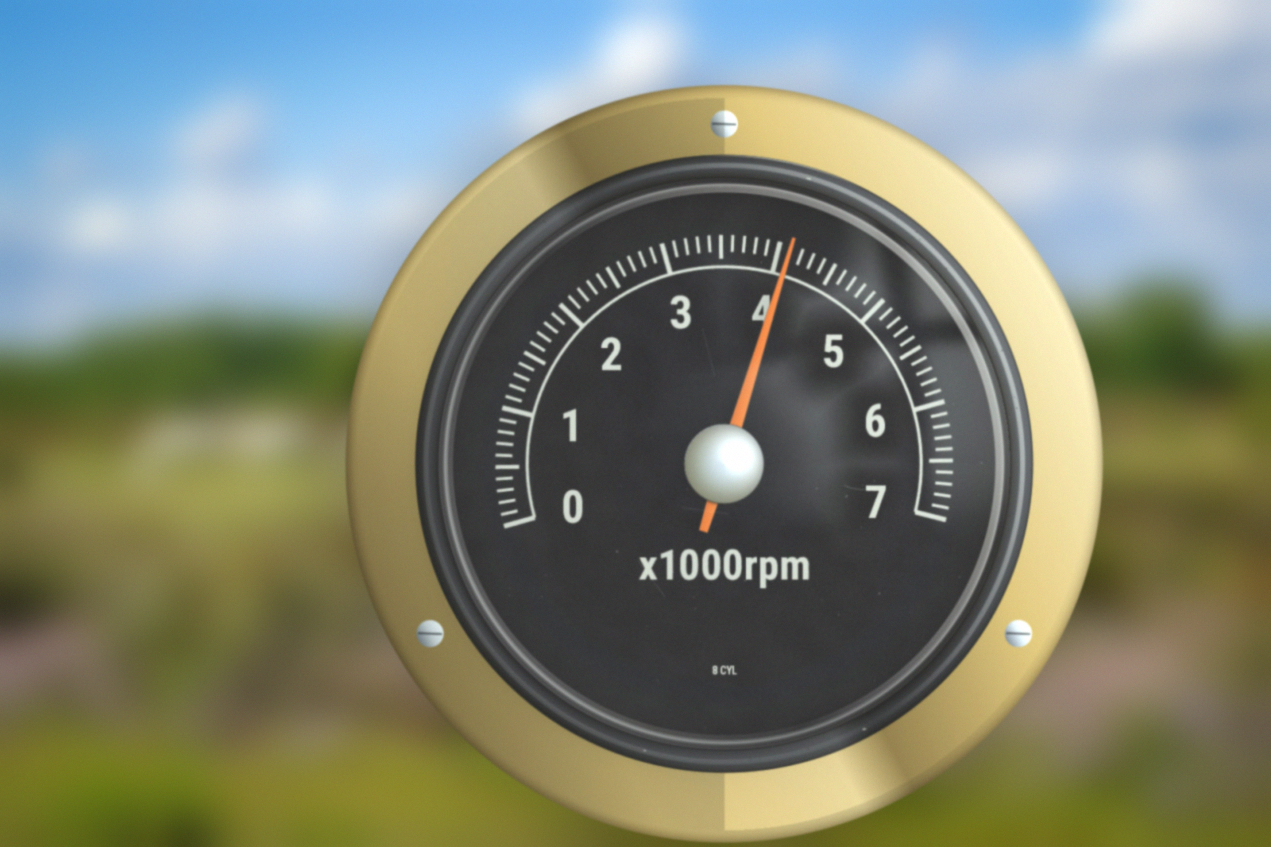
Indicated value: 4100 rpm
